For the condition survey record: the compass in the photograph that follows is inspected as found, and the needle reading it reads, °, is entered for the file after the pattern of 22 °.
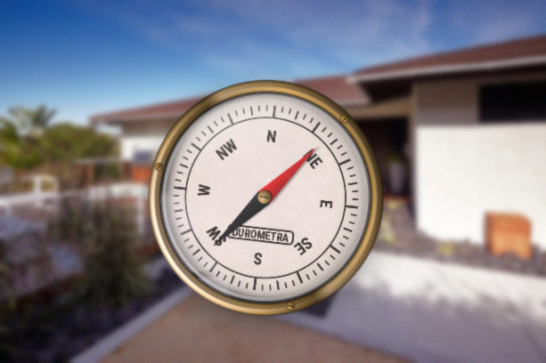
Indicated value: 40 °
